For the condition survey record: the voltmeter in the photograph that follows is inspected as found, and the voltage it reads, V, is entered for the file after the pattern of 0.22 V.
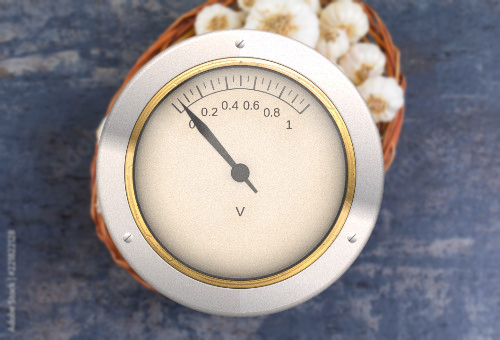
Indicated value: 0.05 V
